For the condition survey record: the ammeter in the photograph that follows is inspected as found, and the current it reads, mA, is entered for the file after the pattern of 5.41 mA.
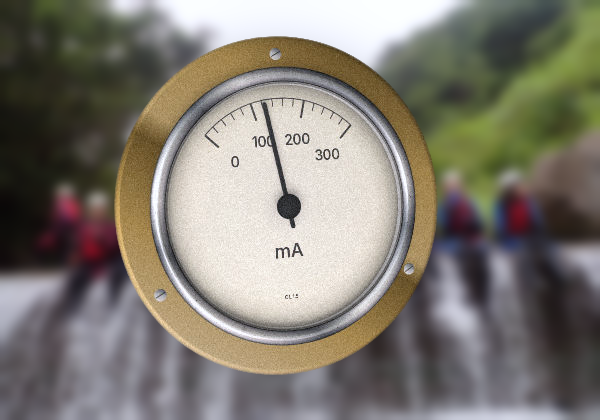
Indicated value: 120 mA
